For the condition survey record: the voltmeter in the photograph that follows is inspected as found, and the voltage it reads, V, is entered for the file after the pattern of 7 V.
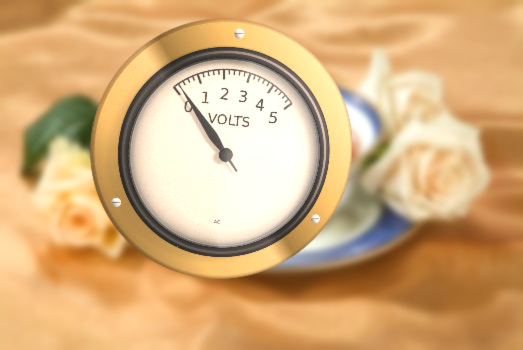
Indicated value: 0.2 V
